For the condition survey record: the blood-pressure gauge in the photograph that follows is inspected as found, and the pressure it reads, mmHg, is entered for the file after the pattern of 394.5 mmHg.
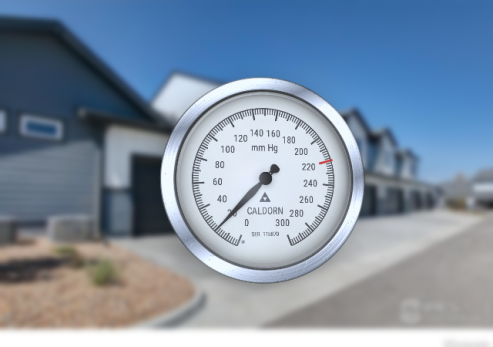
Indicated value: 20 mmHg
